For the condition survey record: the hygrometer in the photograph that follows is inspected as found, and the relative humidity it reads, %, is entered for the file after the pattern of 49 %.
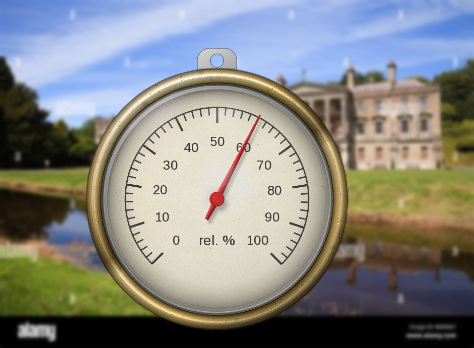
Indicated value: 60 %
